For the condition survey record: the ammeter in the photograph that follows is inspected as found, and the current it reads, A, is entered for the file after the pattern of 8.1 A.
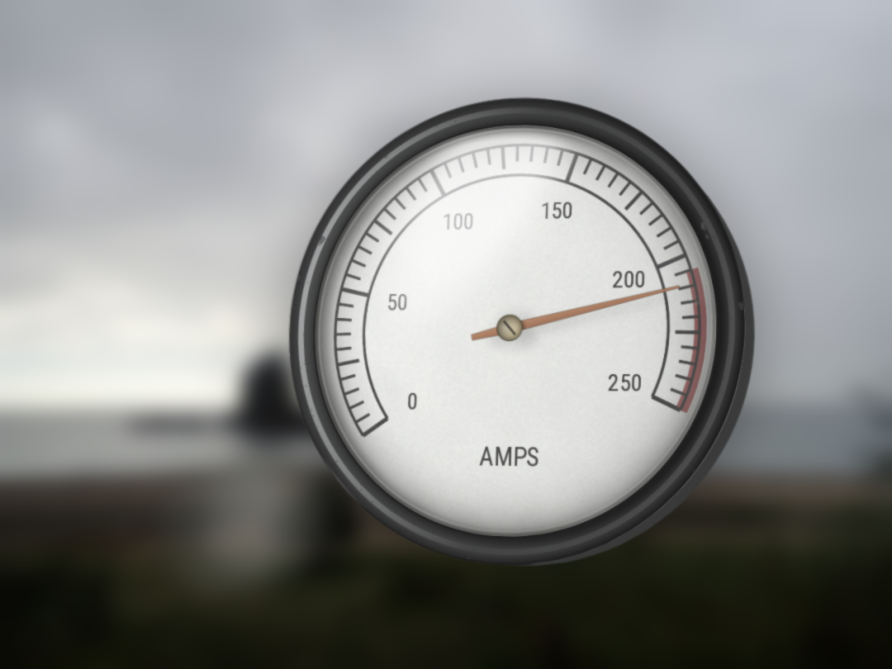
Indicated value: 210 A
